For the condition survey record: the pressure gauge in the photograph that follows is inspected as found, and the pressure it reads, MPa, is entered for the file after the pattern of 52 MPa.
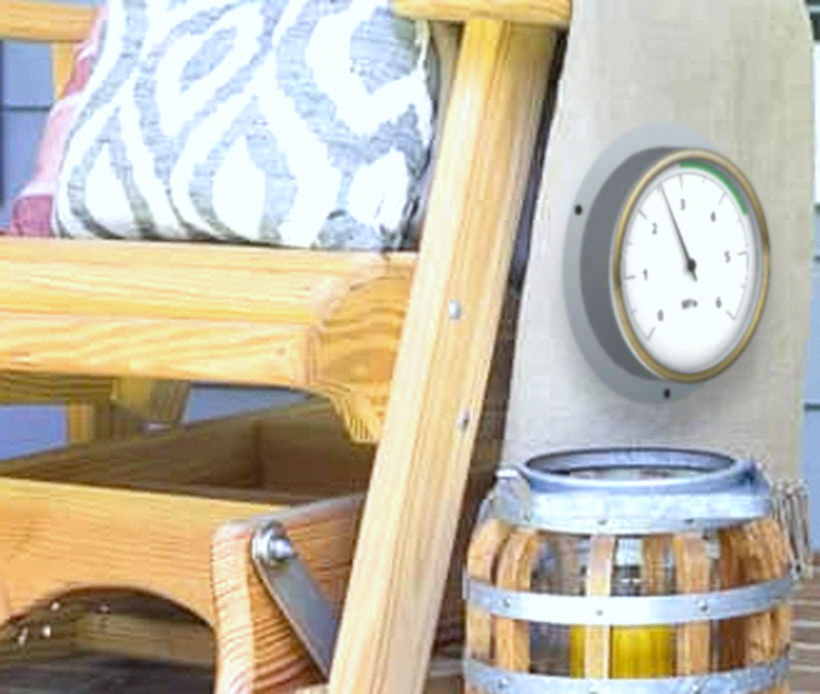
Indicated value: 2.5 MPa
